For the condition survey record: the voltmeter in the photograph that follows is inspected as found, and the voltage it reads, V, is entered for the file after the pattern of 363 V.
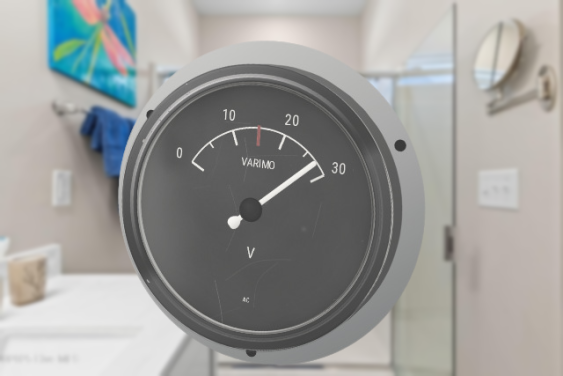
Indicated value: 27.5 V
